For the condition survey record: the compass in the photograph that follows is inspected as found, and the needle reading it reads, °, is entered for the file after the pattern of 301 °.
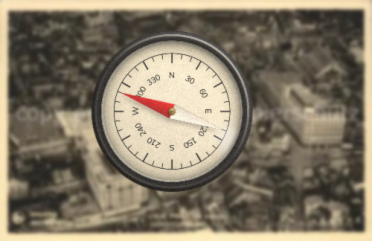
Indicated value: 290 °
